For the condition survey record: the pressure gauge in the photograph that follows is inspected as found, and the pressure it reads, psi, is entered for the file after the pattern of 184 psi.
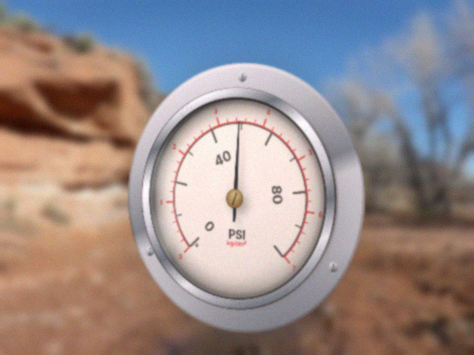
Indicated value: 50 psi
